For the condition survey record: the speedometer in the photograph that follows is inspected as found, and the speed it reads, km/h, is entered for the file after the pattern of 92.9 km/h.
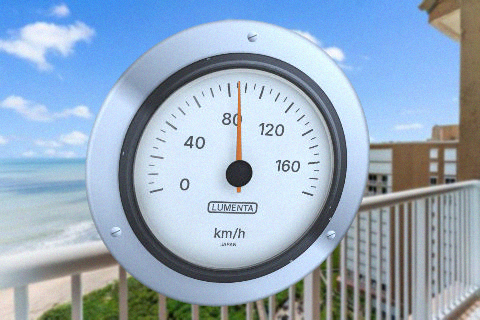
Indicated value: 85 km/h
